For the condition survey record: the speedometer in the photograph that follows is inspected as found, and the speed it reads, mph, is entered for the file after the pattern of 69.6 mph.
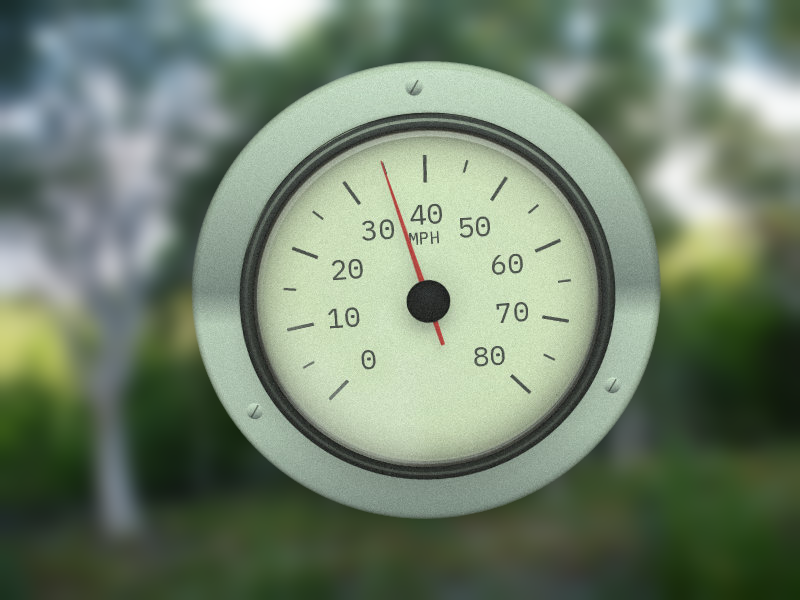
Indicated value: 35 mph
